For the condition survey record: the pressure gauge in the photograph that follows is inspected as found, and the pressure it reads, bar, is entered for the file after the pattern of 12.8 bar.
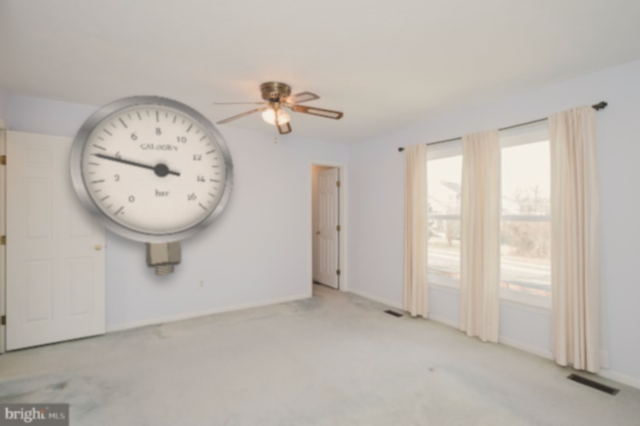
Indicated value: 3.5 bar
